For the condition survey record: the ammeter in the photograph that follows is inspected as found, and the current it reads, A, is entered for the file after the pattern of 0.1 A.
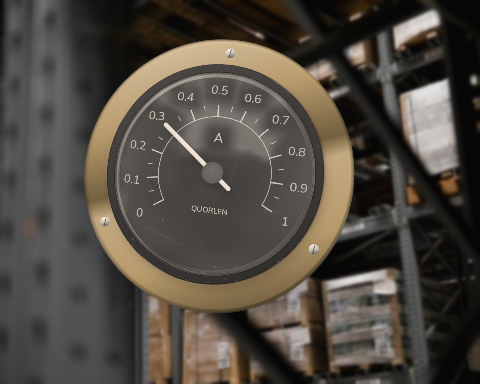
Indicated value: 0.3 A
